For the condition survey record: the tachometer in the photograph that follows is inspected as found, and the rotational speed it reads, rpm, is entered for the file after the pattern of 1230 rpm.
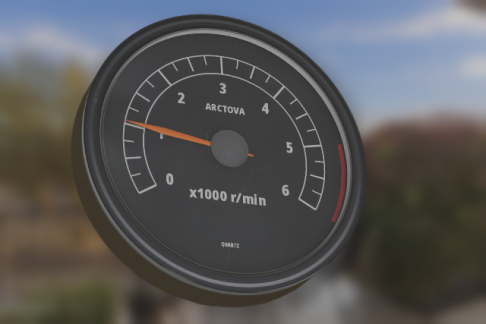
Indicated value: 1000 rpm
